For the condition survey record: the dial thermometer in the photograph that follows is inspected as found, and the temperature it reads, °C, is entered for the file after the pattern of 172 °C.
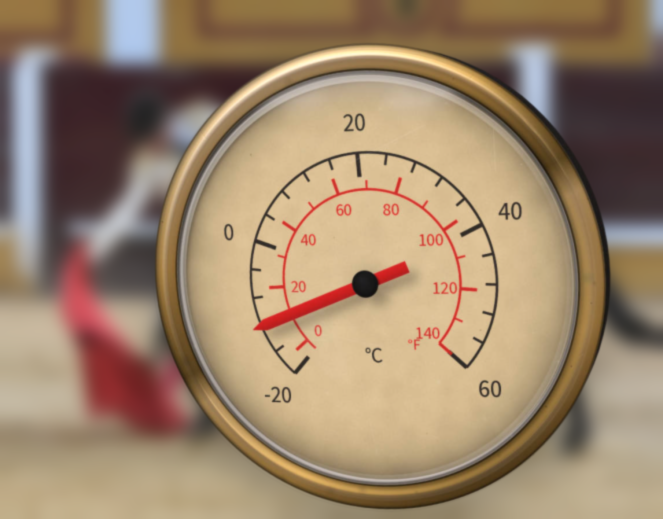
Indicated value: -12 °C
